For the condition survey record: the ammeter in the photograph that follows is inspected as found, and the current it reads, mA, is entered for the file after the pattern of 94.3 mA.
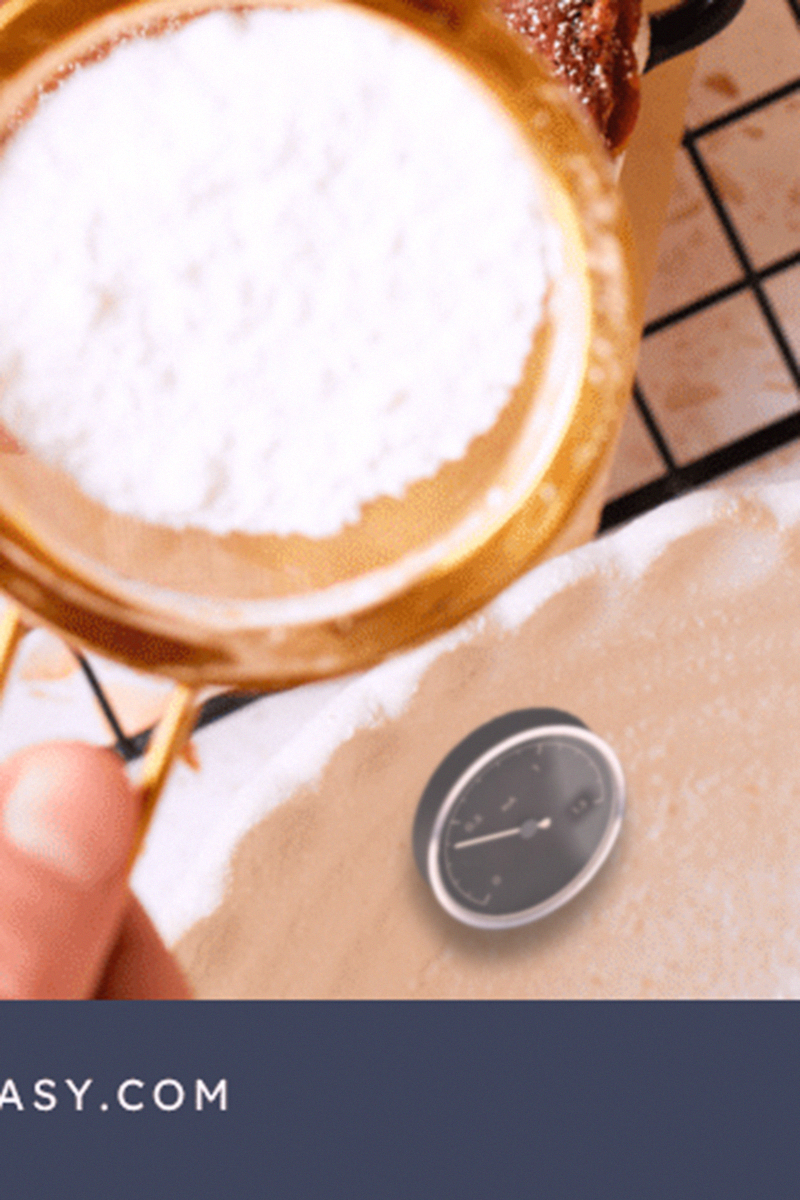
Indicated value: 0.4 mA
